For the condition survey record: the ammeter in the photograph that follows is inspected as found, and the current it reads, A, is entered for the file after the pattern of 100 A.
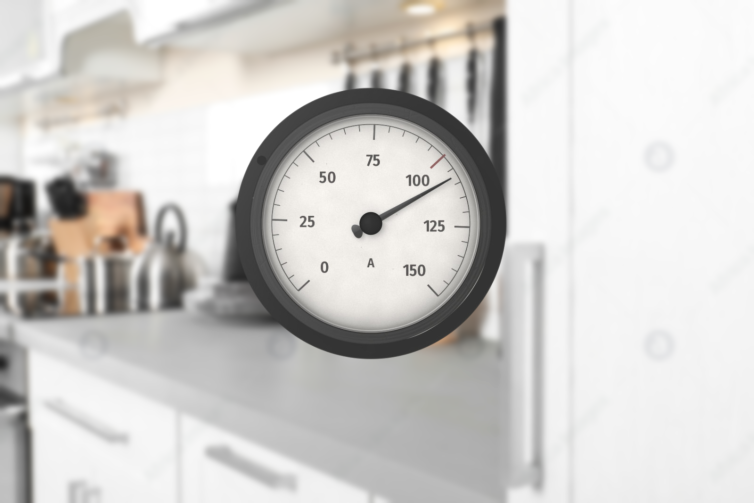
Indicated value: 107.5 A
